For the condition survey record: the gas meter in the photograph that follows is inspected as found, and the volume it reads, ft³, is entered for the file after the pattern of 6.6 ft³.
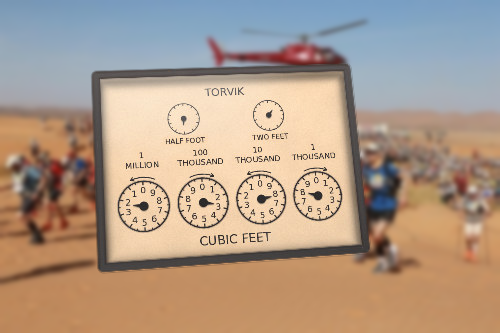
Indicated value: 227800 ft³
